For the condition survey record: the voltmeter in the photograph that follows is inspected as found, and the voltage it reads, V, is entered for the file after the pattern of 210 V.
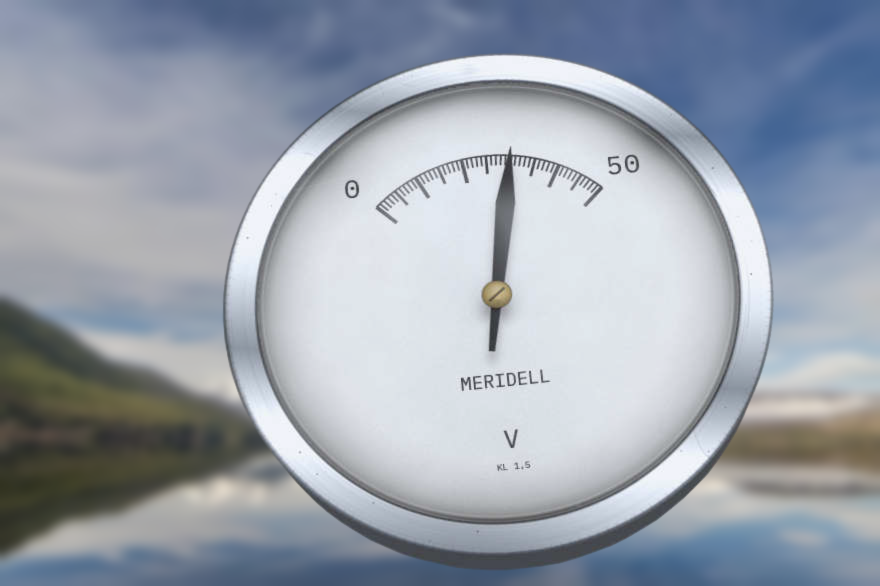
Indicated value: 30 V
